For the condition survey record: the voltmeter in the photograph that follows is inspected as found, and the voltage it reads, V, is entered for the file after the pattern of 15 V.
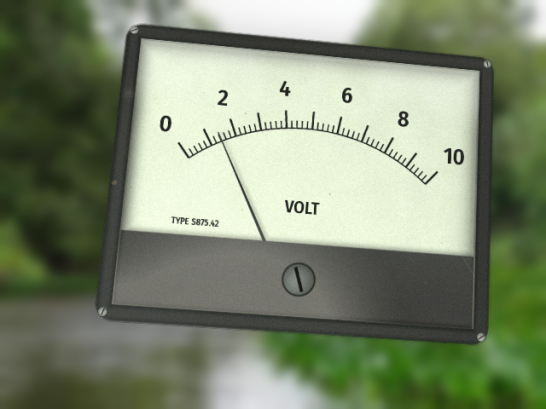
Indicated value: 1.4 V
